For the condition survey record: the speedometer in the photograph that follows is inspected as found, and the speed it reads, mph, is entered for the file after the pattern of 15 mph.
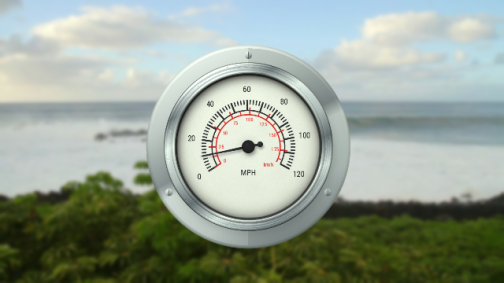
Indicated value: 10 mph
